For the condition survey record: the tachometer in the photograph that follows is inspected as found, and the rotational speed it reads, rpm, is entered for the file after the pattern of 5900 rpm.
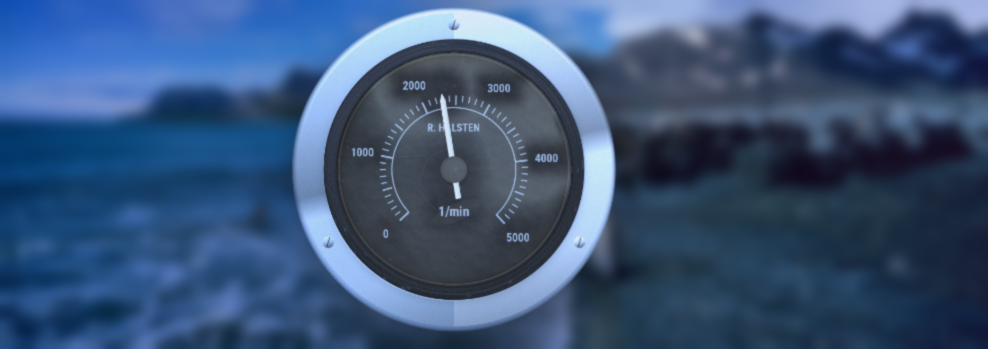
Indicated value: 2300 rpm
